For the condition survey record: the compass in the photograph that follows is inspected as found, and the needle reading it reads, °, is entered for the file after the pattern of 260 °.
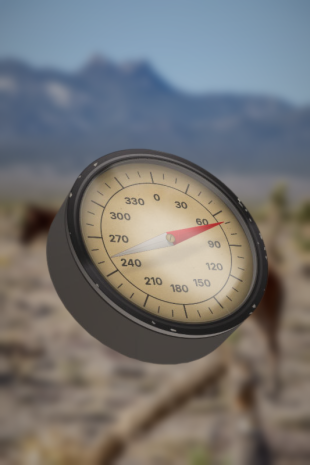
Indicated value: 70 °
